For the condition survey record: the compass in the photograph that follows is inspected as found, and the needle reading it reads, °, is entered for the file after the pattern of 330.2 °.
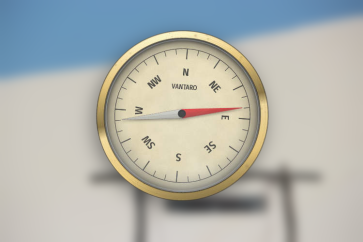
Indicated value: 80 °
